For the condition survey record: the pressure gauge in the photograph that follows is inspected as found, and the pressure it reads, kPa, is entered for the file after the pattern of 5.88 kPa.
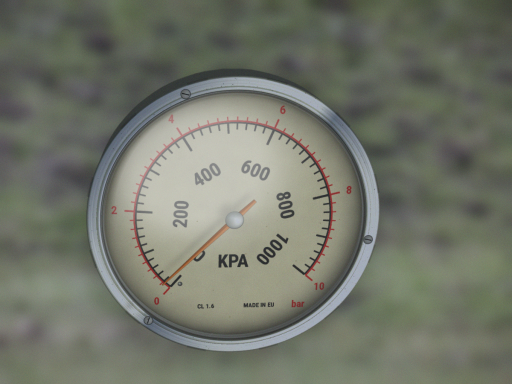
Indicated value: 20 kPa
